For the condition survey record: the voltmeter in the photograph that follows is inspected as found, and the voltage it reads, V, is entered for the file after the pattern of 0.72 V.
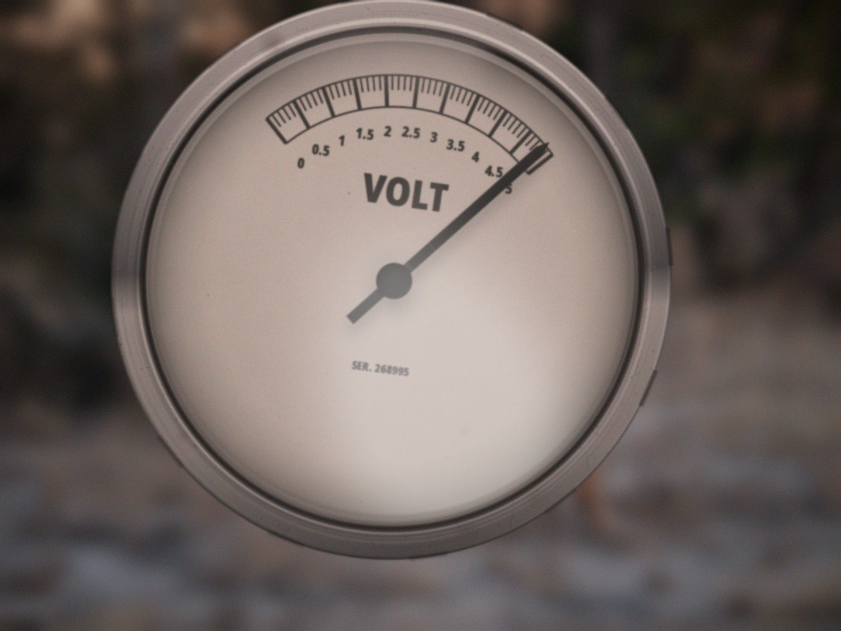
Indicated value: 4.8 V
